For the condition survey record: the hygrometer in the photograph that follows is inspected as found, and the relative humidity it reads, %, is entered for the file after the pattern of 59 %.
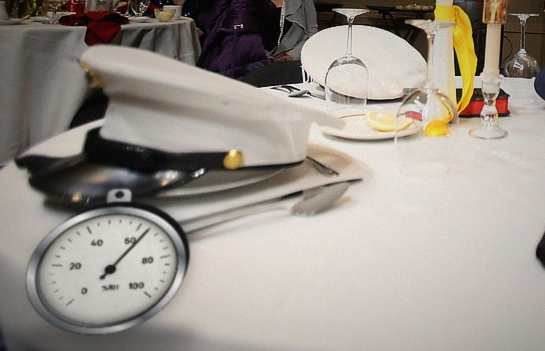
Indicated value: 64 %
